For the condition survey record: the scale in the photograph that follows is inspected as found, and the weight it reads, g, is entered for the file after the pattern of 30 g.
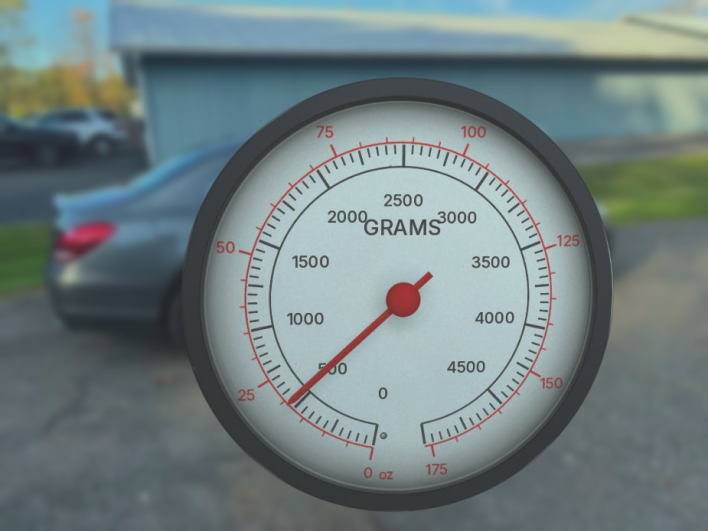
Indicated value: 550 g
